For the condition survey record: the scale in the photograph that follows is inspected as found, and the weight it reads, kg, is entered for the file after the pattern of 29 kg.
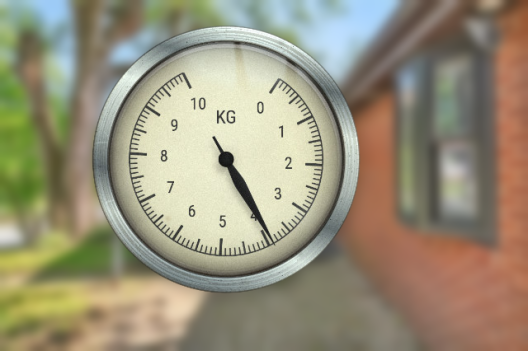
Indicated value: 3.9 kg
